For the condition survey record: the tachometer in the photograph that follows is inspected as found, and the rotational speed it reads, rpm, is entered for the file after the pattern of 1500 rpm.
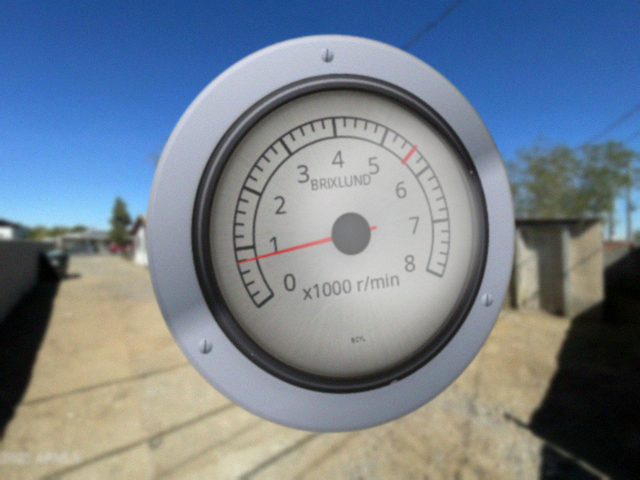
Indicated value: 800 rpm
